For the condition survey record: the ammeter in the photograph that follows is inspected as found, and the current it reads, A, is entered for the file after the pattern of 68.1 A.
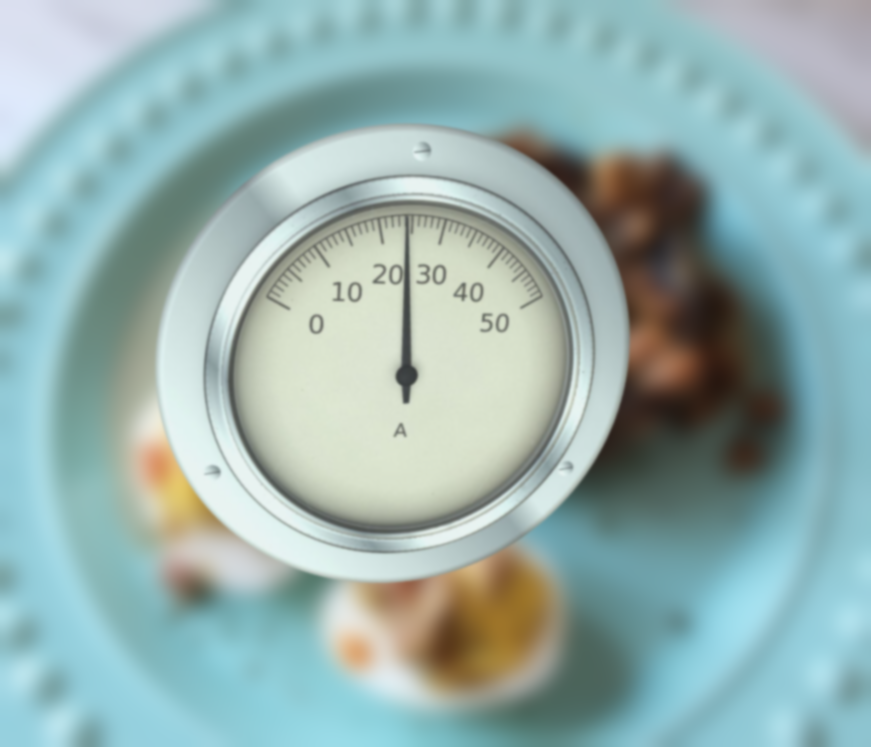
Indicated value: 24 A
